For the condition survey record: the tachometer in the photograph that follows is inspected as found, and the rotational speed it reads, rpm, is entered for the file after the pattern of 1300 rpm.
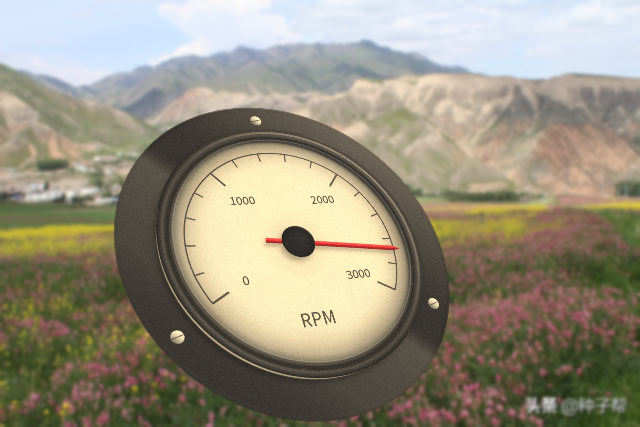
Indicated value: 2700 rpm
